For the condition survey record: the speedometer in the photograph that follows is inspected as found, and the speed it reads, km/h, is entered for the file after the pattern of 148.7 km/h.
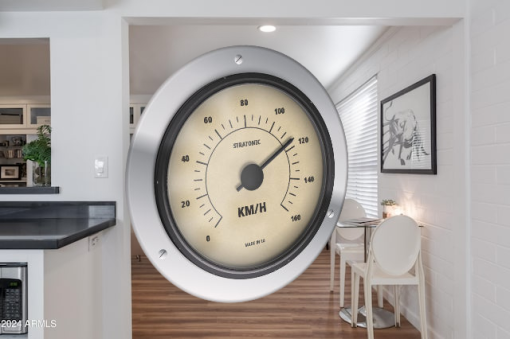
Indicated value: 115 km/h
